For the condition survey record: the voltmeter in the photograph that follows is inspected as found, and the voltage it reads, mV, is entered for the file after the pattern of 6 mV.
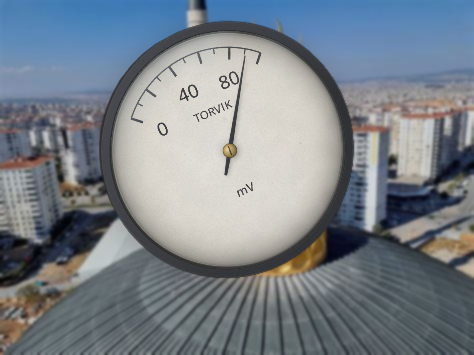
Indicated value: 90 mV
